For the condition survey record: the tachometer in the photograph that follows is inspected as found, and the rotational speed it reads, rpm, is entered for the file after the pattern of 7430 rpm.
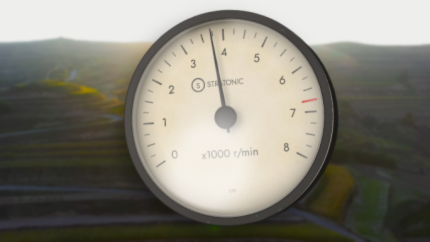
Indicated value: 3750 rpm
